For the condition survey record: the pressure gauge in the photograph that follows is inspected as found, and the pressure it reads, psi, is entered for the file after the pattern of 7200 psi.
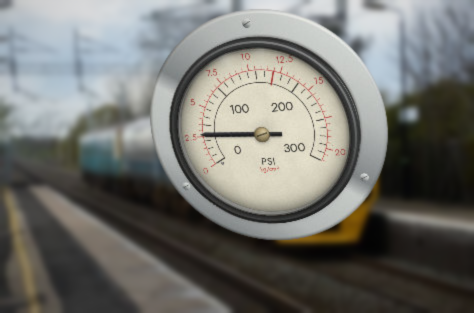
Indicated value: 40 psi
